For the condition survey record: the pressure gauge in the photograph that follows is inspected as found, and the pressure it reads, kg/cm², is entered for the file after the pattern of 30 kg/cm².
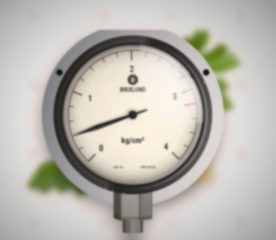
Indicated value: 0.4 kg/cm²
